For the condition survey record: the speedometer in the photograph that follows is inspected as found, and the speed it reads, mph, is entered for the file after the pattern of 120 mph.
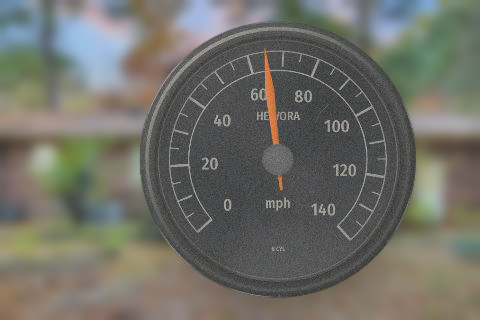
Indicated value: 65 mph
